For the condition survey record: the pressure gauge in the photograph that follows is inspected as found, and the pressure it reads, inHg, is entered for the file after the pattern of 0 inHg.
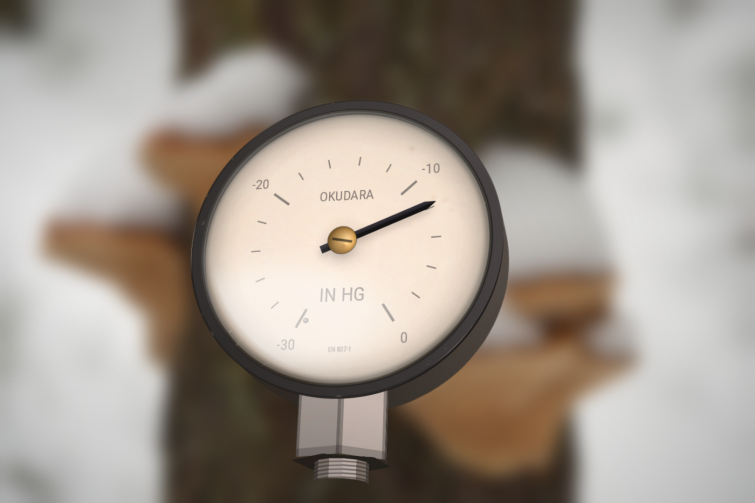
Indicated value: -8 inHg
